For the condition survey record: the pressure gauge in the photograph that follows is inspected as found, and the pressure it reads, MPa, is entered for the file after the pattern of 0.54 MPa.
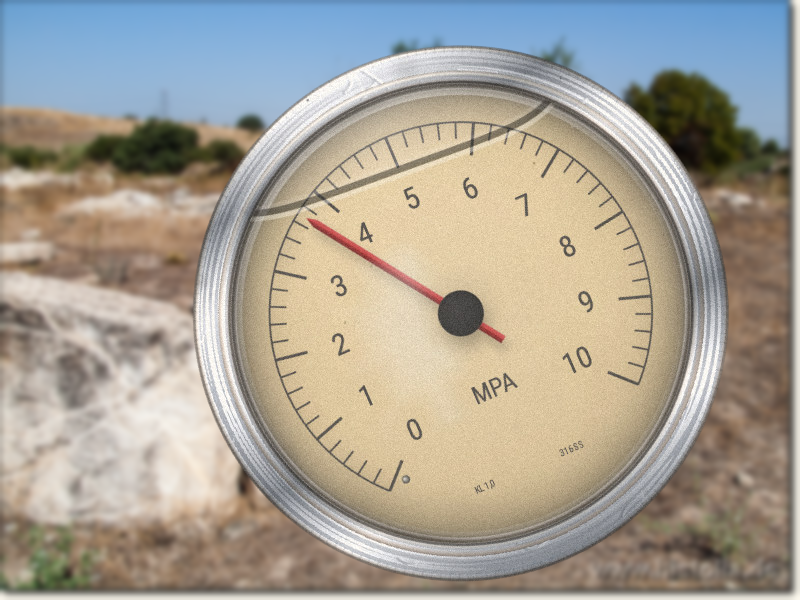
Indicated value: 3.7 MPa
